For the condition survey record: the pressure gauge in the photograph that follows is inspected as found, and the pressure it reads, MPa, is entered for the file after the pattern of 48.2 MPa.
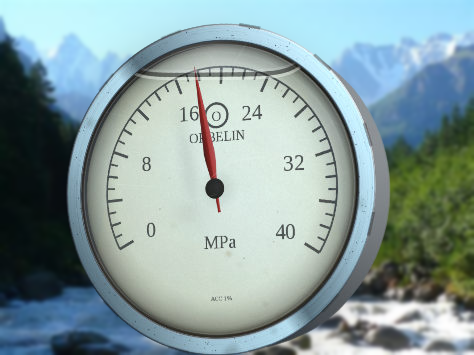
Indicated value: 18 MPa
